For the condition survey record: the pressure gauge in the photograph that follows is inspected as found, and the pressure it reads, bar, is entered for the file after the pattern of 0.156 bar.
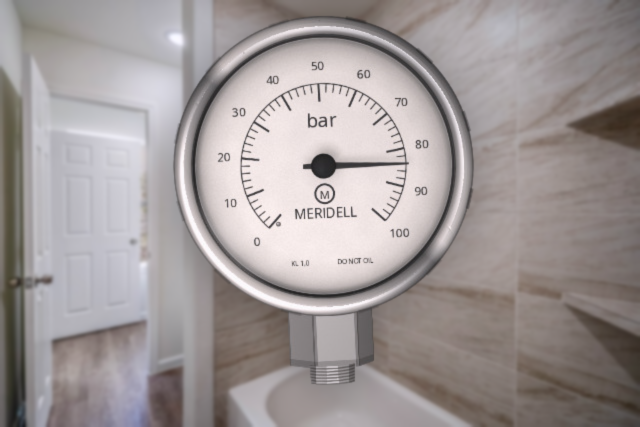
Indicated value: 84 bar
